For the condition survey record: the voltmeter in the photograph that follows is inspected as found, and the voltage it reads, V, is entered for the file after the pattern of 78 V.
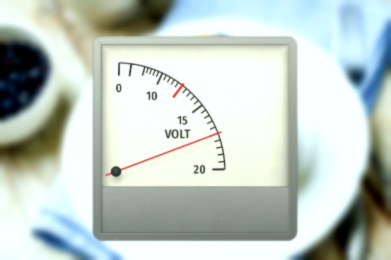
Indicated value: 17.5 V
